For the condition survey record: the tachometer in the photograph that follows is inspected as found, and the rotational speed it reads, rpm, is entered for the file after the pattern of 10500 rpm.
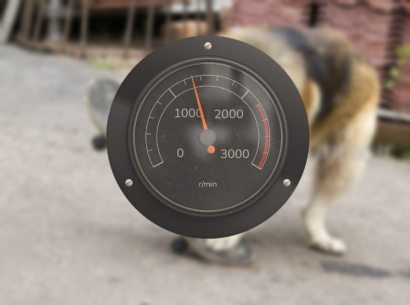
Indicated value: 1300 rpm
